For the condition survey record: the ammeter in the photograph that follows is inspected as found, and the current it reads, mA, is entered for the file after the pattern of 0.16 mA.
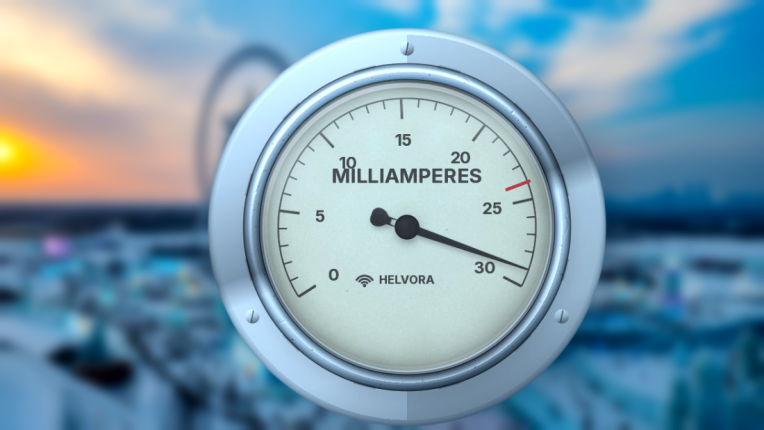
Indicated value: 29 mA
